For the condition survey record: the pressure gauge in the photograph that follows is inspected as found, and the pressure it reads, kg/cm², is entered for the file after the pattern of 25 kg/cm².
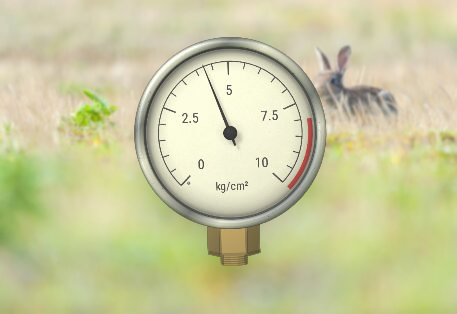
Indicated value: 4.25 kg/cm²
